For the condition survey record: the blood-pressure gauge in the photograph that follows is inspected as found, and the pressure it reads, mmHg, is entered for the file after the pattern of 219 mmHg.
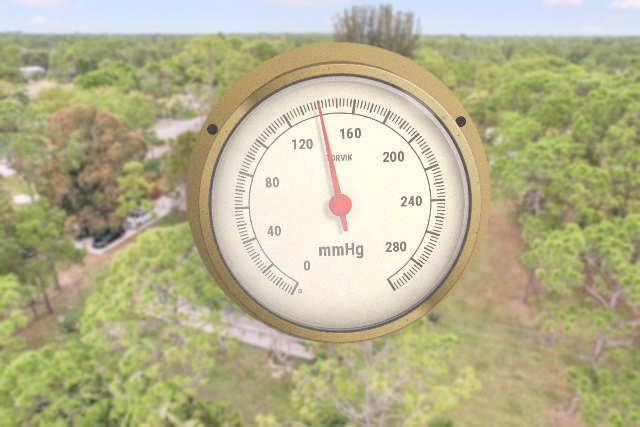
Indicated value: 140 mmHg
